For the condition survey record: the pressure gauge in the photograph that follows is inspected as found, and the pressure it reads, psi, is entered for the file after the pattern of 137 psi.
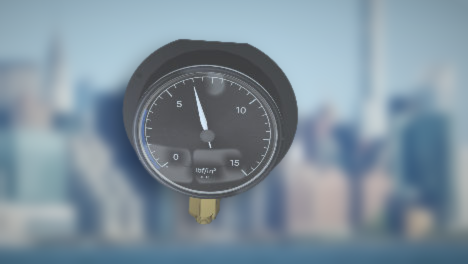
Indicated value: 6.5 psi
